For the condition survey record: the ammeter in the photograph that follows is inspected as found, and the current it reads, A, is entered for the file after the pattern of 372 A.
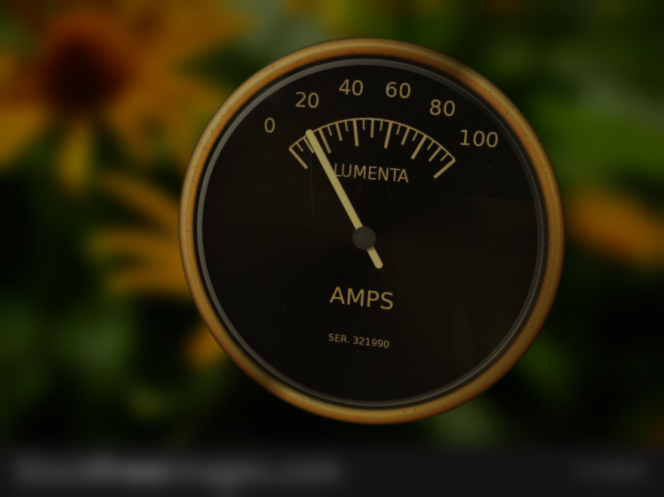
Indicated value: 15 A
